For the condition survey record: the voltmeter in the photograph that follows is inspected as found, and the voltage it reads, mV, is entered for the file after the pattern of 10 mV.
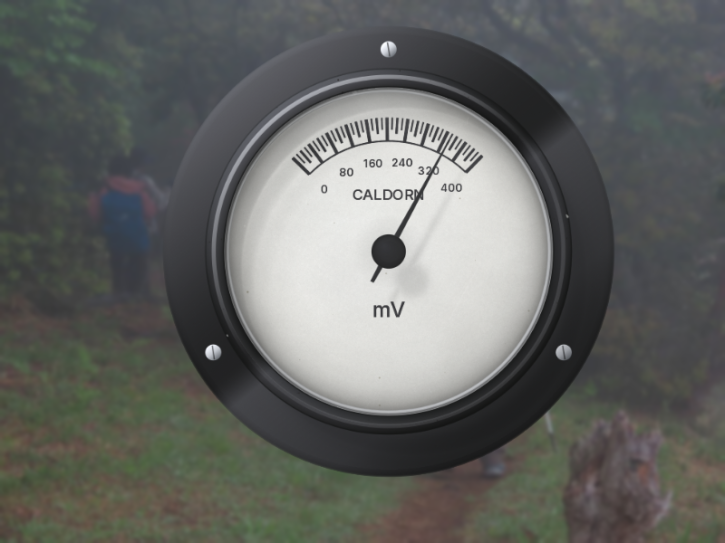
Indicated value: 330 mV
